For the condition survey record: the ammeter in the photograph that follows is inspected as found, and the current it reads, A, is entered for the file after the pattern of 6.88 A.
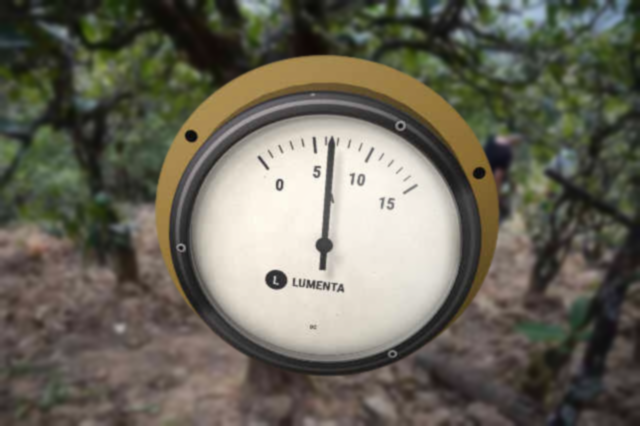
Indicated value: 6.5 A
